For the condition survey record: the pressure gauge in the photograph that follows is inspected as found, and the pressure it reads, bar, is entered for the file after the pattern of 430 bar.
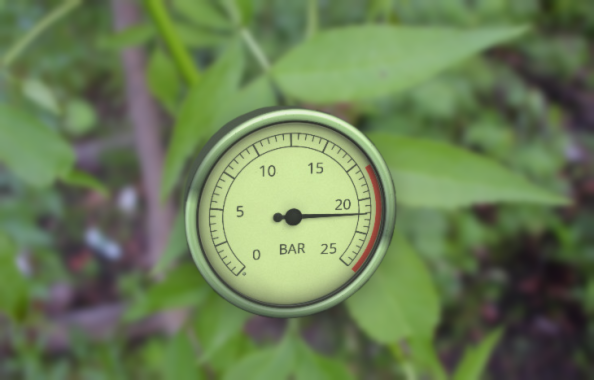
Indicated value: 21 bar
